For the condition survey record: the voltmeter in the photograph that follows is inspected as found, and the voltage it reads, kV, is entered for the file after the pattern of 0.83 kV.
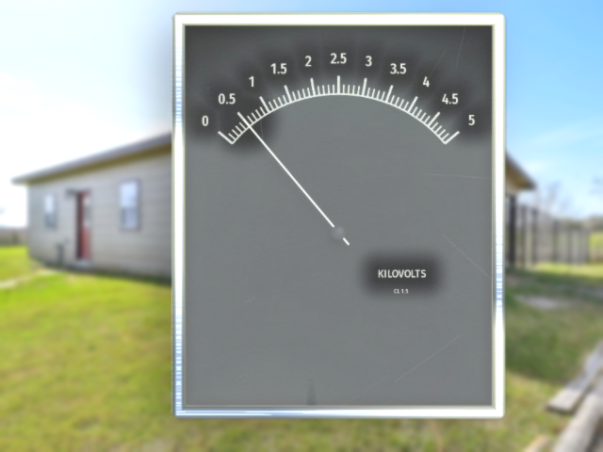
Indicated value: 0.5 kV
